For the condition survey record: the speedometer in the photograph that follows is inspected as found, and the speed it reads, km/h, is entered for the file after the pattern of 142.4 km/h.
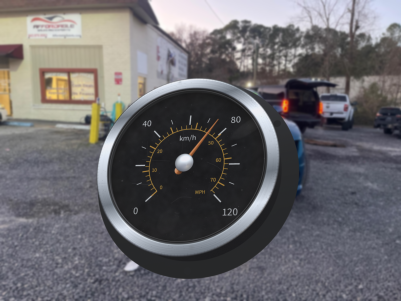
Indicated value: 75 km/h
